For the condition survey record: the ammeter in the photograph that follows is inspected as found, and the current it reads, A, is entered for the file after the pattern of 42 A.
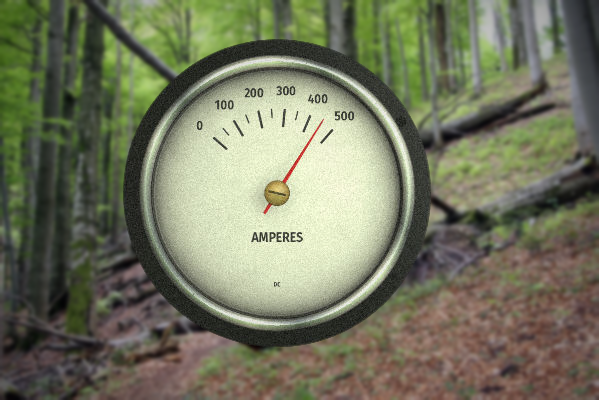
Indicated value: 450 A
